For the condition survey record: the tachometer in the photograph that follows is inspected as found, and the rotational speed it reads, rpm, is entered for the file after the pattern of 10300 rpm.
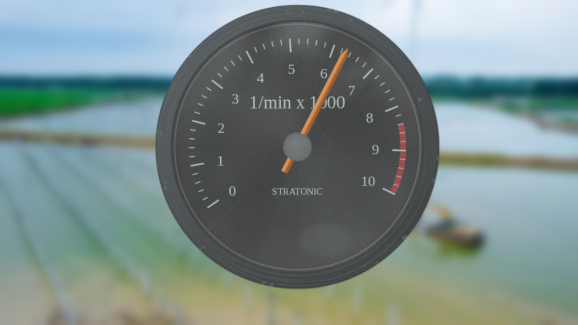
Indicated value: 6300 rpm
